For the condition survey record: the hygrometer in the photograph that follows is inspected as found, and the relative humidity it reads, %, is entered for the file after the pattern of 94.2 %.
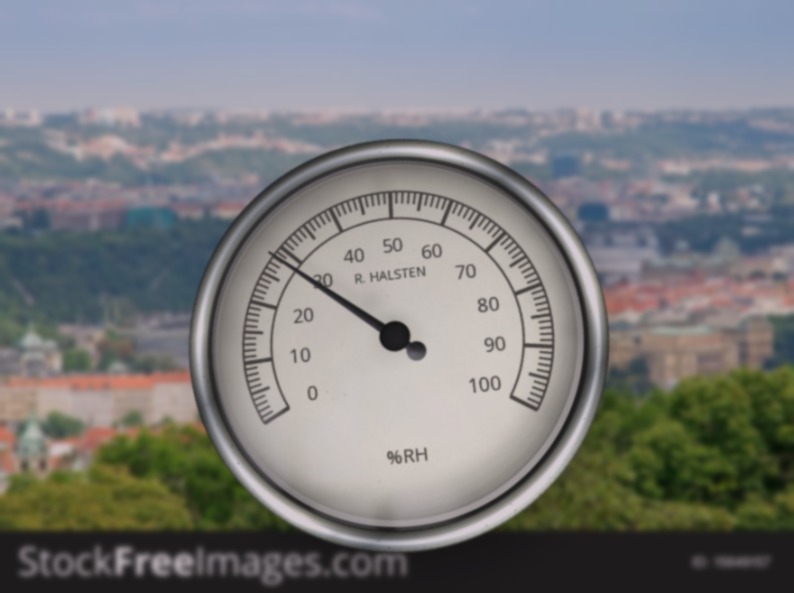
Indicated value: 28 %
